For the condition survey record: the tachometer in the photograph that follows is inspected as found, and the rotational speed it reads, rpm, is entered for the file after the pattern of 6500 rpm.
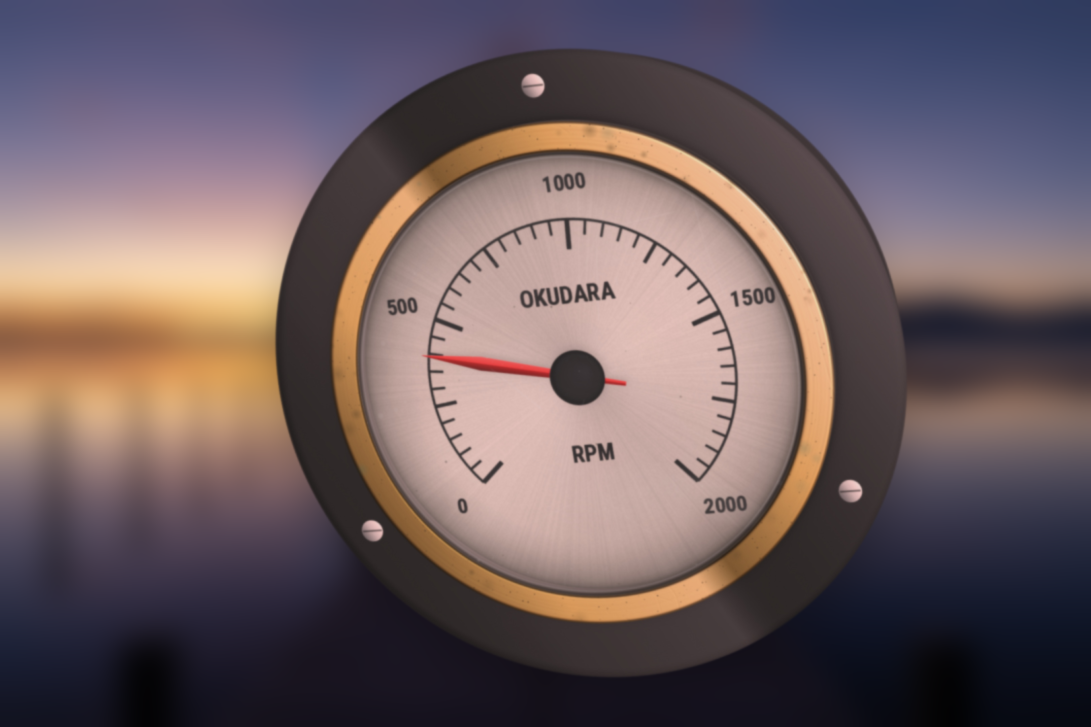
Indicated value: 400 rpm
